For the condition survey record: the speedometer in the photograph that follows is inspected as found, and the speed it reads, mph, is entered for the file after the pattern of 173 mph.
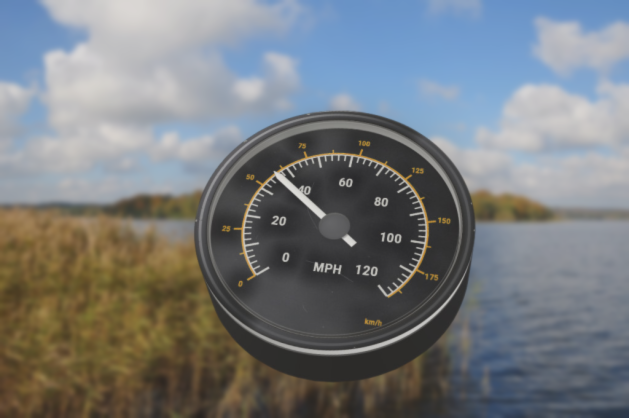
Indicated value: 36 mph
